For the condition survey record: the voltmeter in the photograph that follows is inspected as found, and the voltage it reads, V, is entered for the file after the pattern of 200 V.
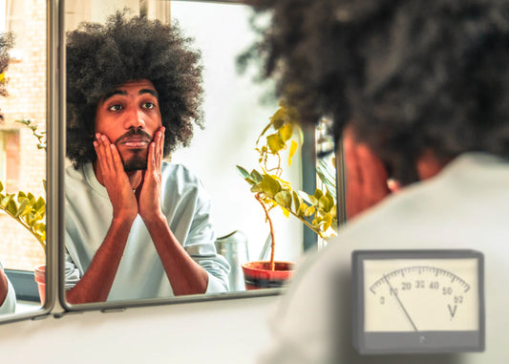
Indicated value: 10 V
